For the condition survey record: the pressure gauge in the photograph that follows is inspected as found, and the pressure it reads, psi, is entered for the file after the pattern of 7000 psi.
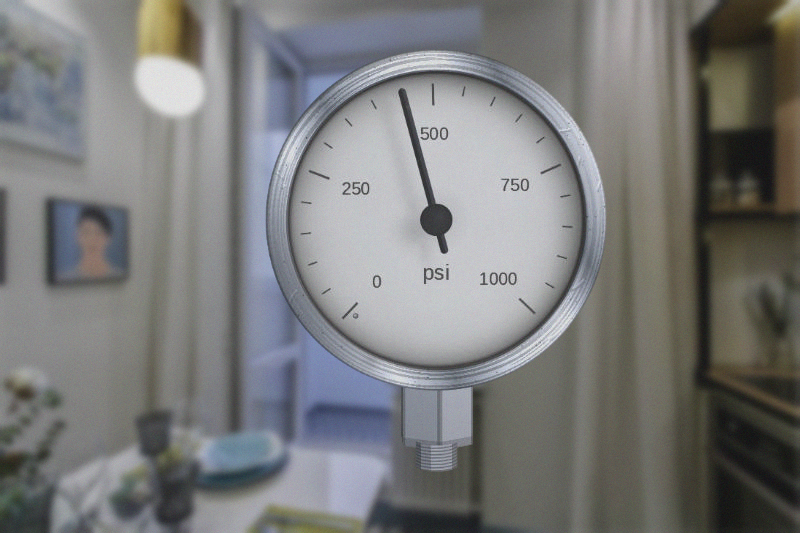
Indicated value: 450 psi
